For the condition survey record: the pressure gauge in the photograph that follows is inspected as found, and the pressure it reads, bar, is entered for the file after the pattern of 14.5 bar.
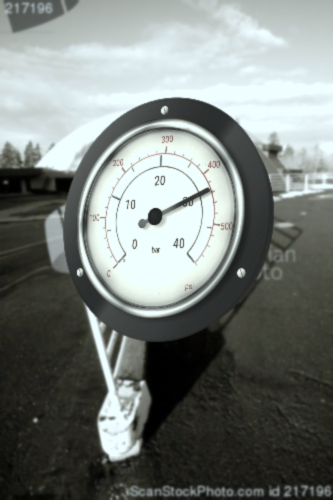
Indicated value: 30 bar
